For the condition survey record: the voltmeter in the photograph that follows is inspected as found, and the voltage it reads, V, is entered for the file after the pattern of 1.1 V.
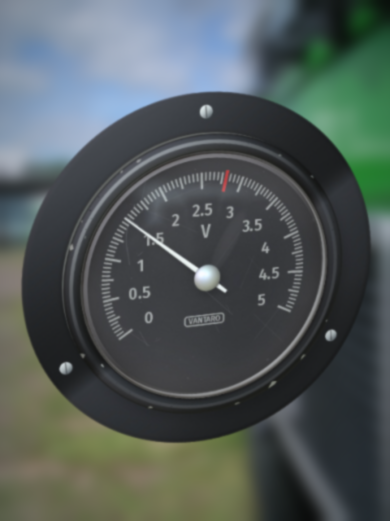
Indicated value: 1.5 V
